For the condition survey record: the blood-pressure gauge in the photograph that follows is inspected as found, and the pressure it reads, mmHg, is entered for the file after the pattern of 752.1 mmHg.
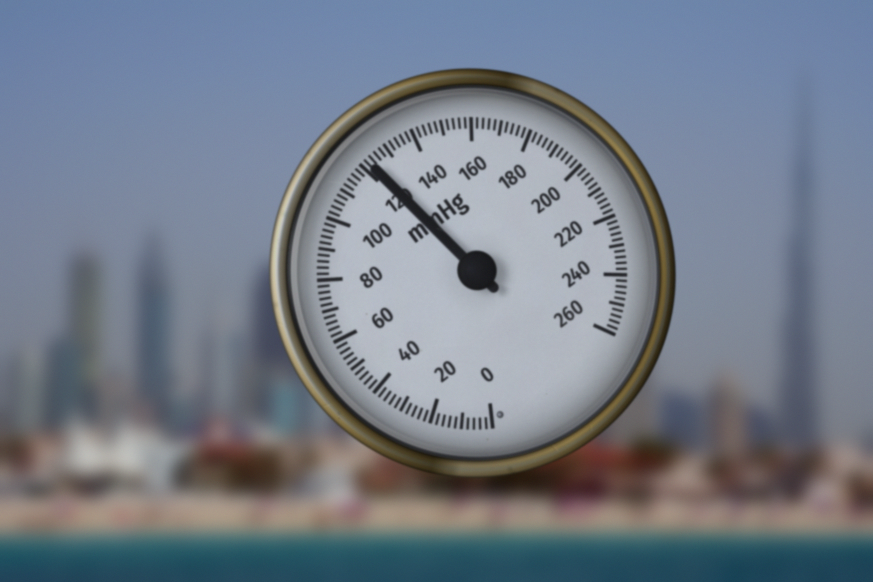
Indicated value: 122 mmHg
